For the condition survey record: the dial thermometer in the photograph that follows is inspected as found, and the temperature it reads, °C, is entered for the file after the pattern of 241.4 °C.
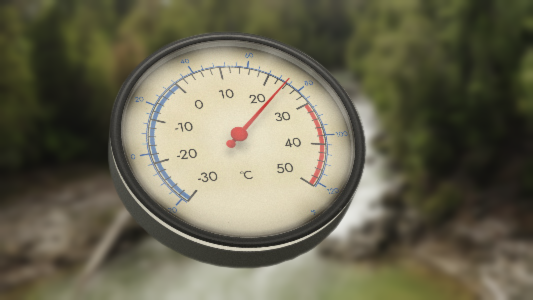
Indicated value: 24 °C
